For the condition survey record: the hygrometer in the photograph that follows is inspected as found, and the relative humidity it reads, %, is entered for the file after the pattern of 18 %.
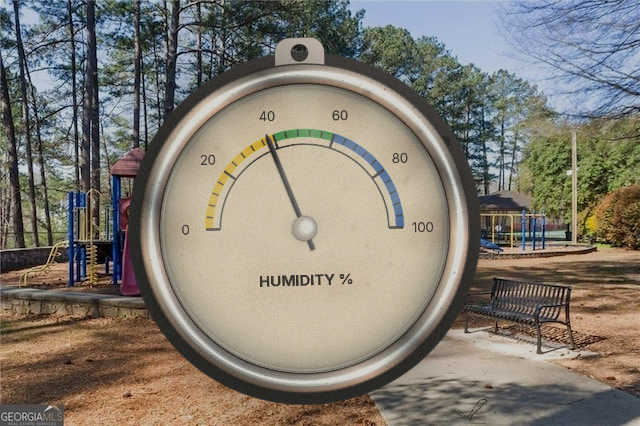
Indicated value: 38 %
